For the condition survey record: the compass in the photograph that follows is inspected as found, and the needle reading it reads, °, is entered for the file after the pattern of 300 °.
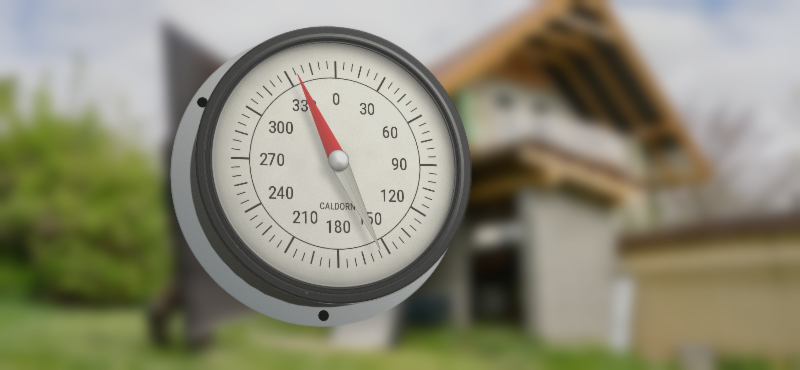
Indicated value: 335 °
